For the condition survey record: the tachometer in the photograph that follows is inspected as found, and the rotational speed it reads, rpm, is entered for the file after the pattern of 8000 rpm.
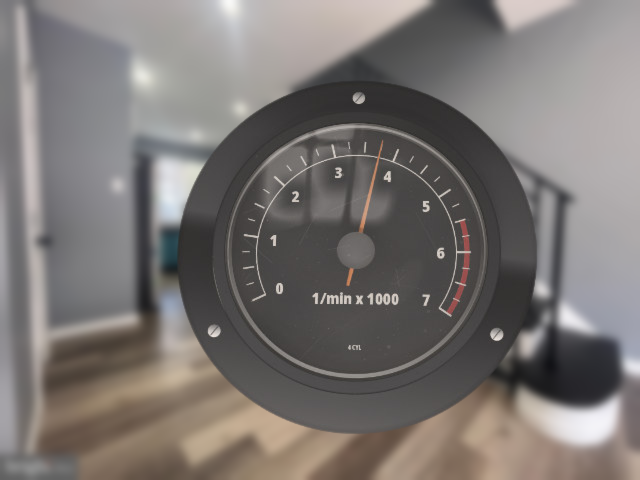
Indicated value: 3750 rpm
